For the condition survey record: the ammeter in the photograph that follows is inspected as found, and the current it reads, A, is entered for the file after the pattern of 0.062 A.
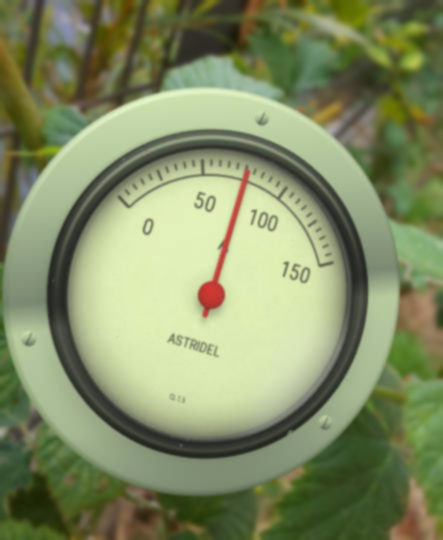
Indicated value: 75 A
